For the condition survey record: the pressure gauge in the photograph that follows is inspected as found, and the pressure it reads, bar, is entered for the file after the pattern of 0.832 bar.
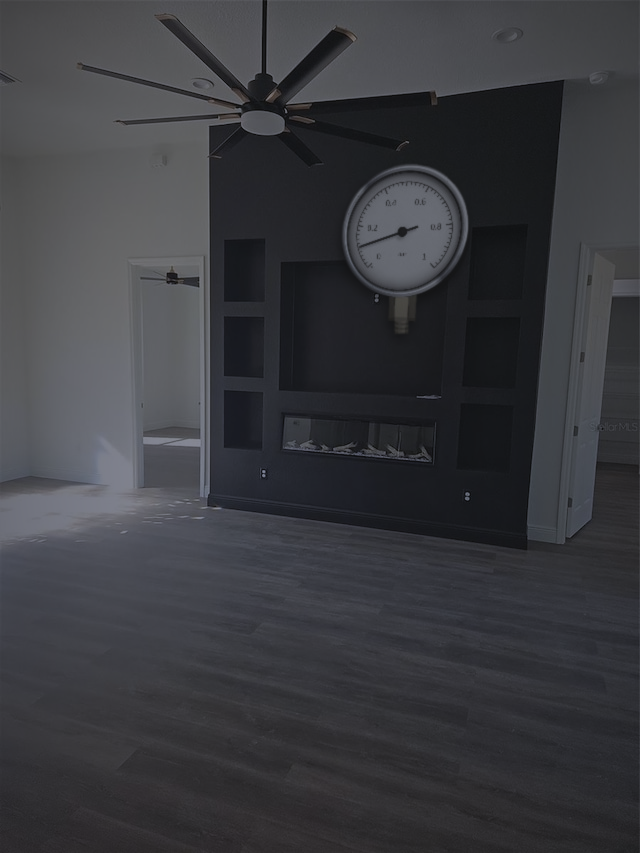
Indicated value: 0.1 bar
